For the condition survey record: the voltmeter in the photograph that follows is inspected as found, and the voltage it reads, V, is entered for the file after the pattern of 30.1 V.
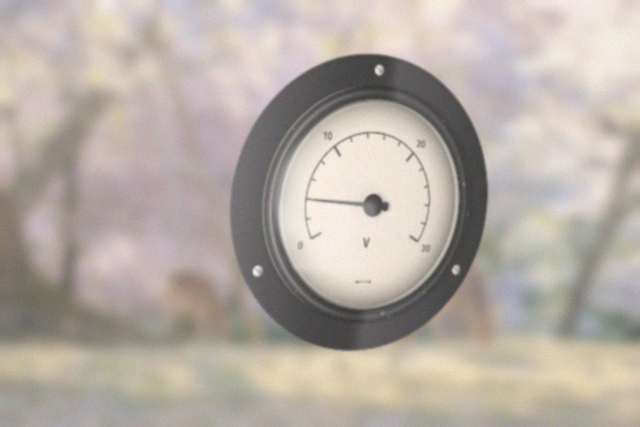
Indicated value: 4 V
